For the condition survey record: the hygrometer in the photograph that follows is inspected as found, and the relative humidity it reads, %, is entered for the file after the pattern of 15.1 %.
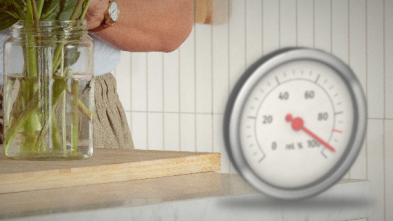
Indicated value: 96 %
